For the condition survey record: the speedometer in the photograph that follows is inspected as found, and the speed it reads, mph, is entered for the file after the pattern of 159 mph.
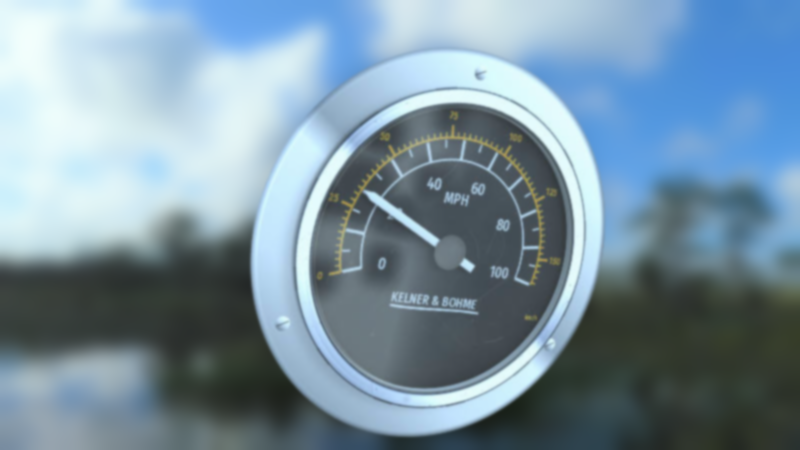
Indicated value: 20 mph
